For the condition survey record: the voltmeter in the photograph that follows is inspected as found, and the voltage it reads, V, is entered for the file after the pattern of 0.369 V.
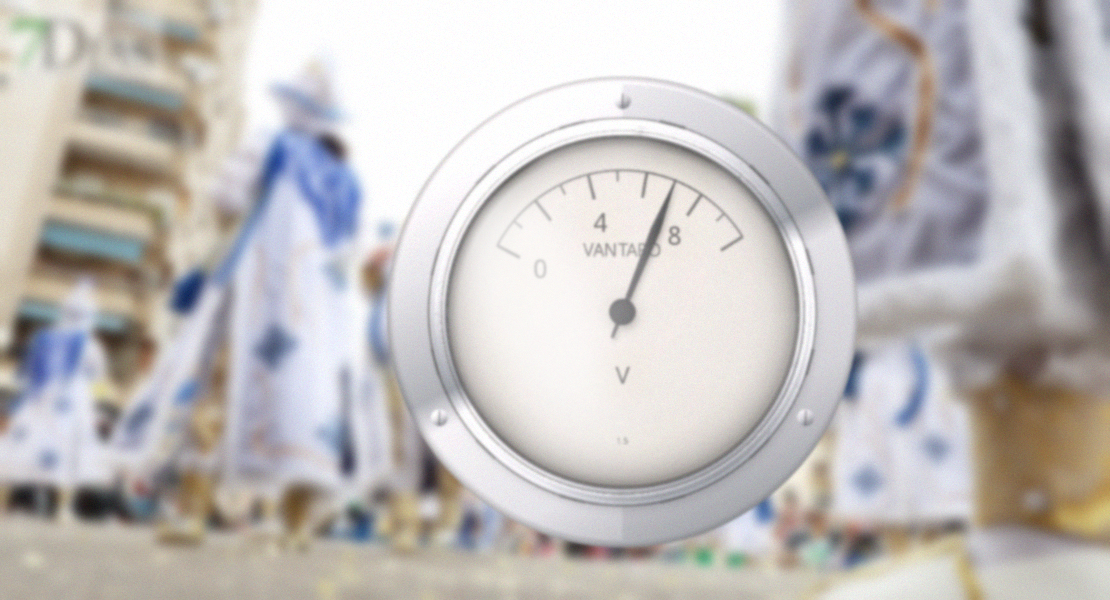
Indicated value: 7 V
